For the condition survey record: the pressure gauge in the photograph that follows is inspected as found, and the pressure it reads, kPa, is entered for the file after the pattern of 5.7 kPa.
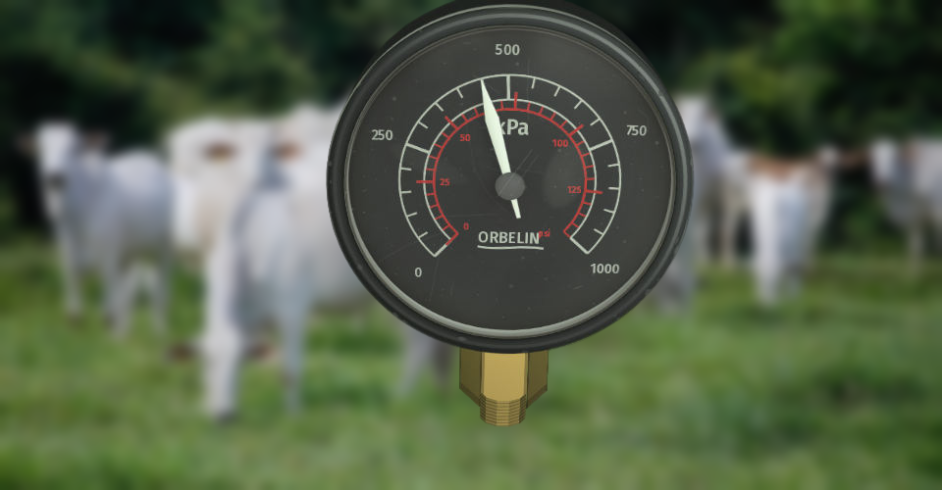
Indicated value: 450 kPa
